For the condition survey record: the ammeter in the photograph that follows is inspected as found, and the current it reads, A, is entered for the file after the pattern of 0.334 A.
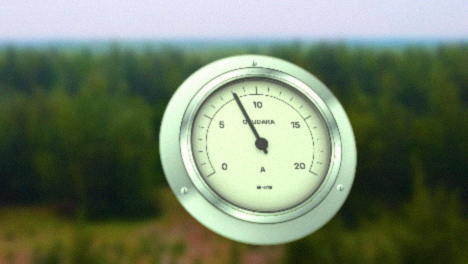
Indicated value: 8 A
